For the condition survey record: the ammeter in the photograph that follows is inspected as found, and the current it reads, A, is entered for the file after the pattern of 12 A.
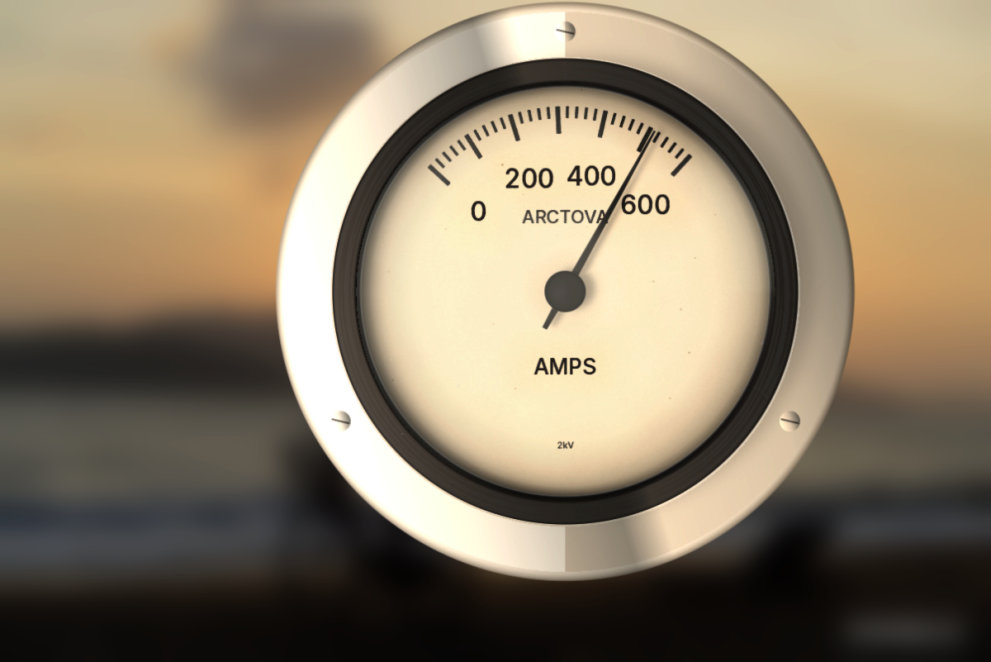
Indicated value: 510 A
